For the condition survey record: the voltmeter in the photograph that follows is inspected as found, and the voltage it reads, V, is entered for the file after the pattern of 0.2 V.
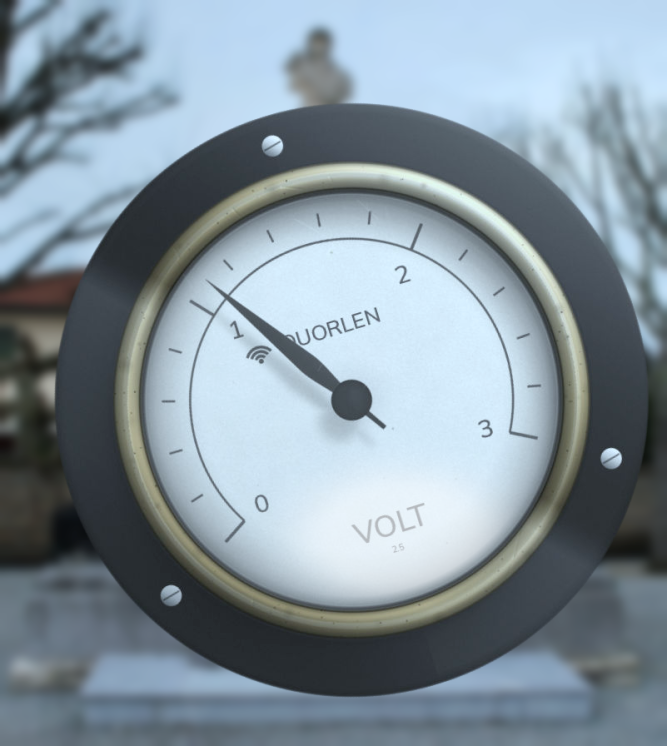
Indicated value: 1.1 V
